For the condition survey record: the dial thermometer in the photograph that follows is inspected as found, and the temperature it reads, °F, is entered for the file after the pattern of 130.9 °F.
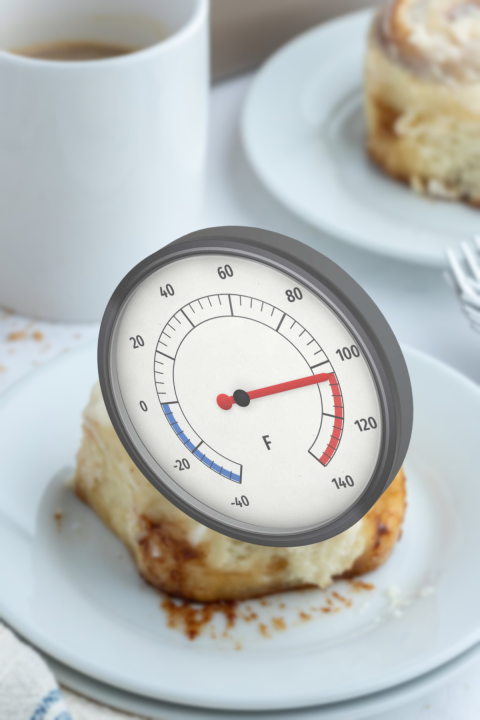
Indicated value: 104 °F
